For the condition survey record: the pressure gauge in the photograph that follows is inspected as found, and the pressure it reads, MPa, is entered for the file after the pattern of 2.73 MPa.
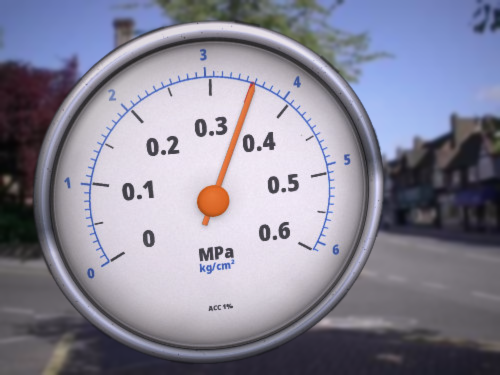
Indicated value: 0.35 MPa
